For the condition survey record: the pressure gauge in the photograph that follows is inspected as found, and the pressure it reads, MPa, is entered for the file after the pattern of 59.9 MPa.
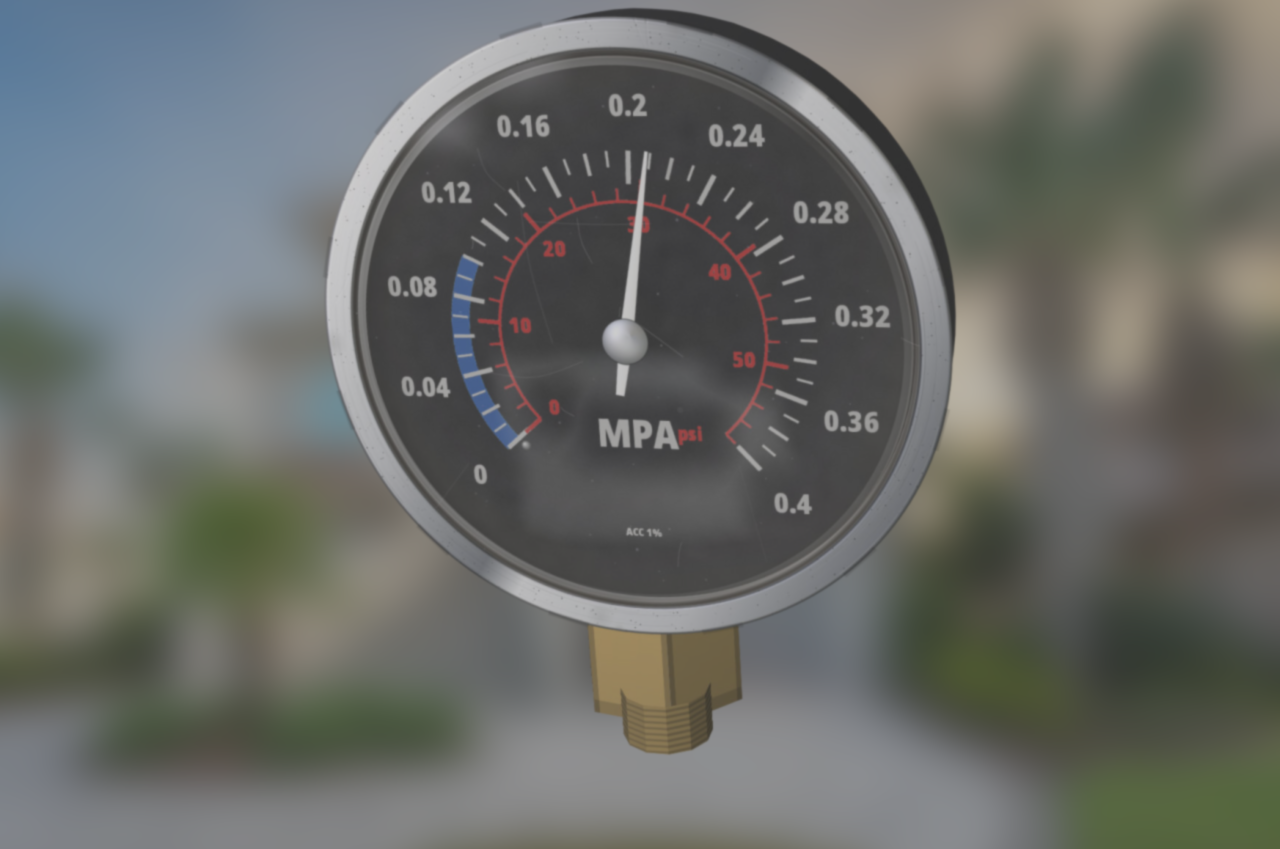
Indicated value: 0.21 MPa
